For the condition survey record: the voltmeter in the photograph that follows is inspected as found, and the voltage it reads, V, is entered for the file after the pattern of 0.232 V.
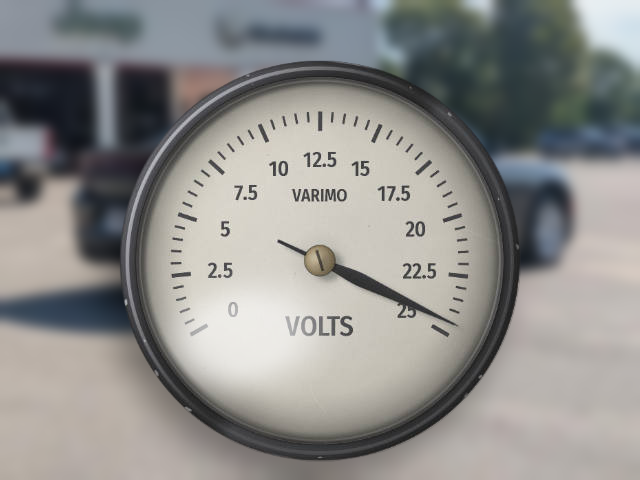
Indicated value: 24.5 V
